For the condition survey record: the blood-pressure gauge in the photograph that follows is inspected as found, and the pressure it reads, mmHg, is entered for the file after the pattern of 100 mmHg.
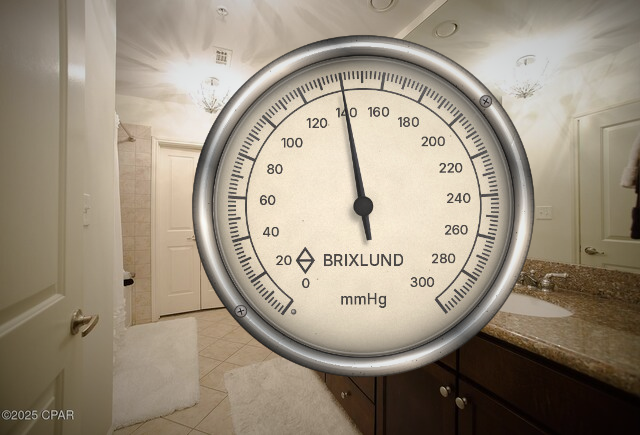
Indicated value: 140 mmHg
